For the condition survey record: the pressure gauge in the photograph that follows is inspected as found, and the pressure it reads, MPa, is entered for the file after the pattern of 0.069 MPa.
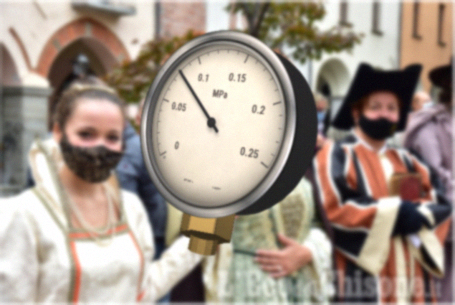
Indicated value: 0.08 MPa
